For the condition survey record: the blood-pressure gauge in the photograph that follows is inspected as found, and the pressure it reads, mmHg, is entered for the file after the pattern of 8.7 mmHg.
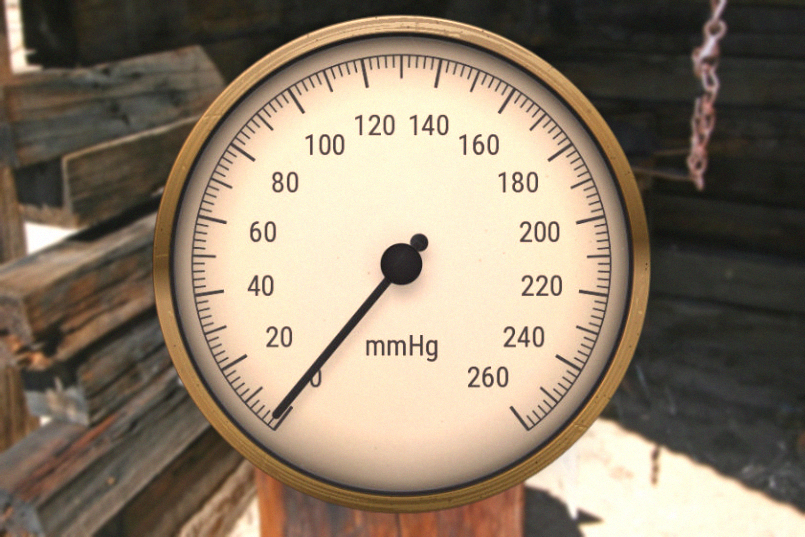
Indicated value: 2 mmHg
